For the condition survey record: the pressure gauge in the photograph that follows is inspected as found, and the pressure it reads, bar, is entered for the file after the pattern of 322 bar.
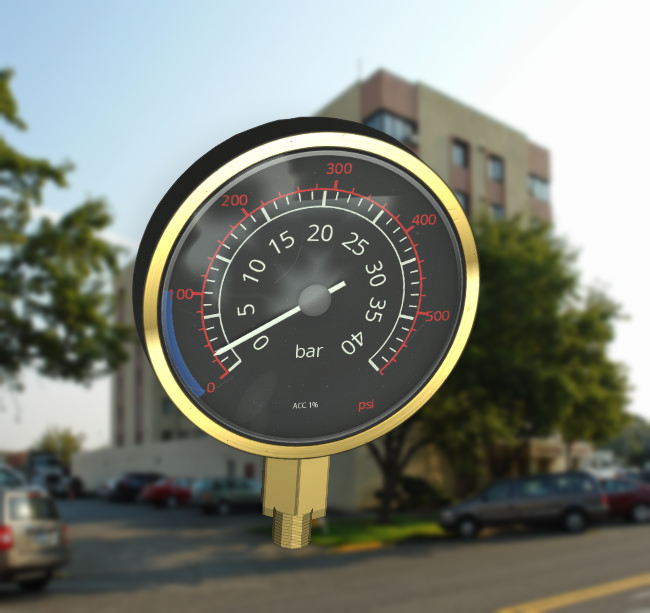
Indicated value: 2 bar
